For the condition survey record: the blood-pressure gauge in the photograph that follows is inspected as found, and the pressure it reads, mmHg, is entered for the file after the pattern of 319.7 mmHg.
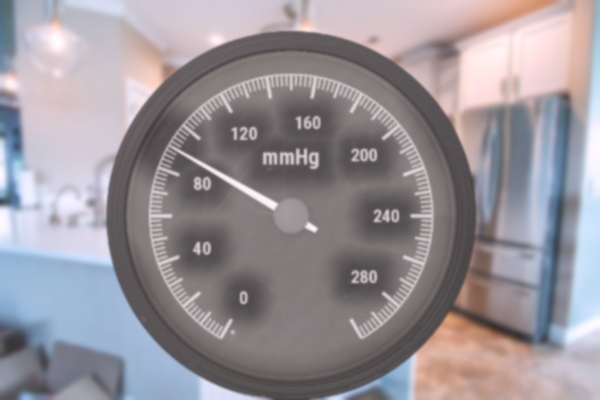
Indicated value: 90 mmHg
